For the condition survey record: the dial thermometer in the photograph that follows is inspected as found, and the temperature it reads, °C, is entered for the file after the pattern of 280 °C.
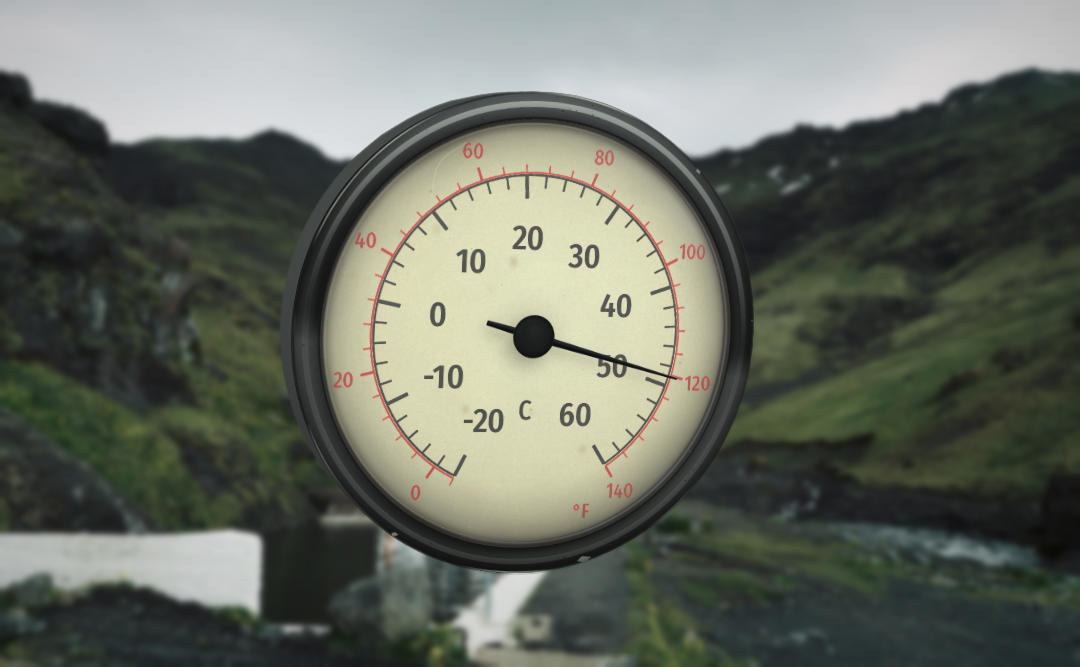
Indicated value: 49 °C
